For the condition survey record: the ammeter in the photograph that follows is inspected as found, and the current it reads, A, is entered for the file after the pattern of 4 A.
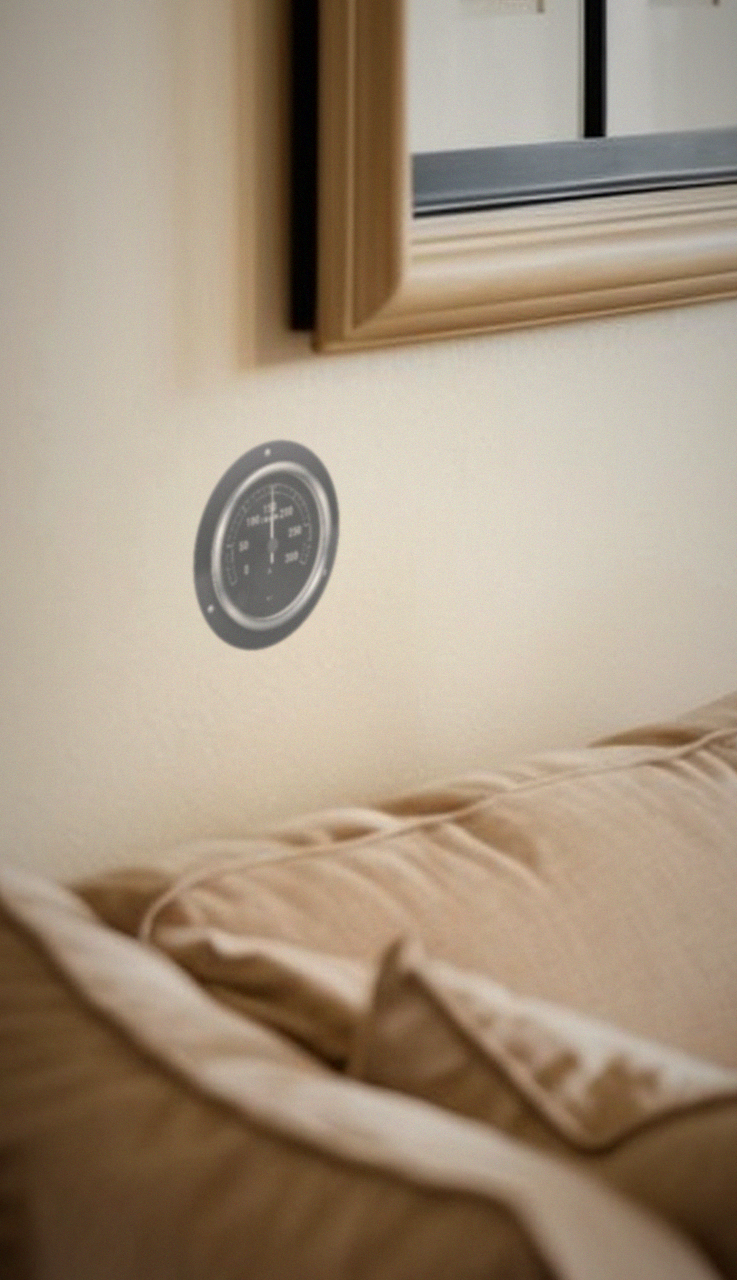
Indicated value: 150 A
